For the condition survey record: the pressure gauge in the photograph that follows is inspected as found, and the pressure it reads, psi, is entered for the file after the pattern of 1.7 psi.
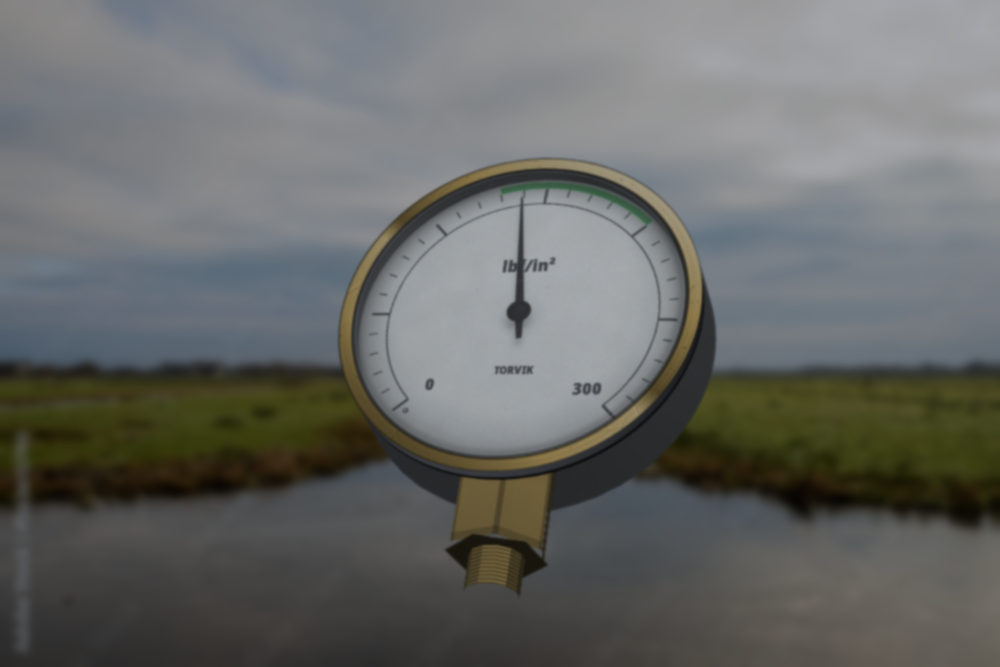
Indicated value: 140 psi
